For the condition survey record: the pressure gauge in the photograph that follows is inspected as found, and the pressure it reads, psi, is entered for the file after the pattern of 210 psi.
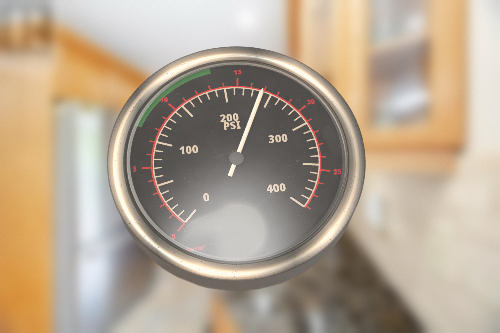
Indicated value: 240 psi
